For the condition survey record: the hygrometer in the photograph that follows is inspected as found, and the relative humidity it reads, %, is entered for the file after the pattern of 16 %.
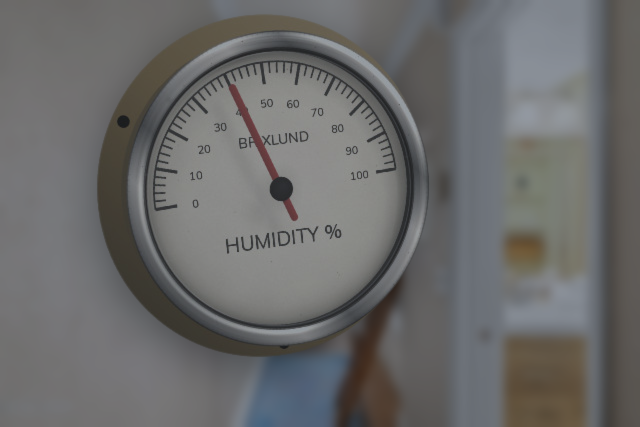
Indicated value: 40 %
